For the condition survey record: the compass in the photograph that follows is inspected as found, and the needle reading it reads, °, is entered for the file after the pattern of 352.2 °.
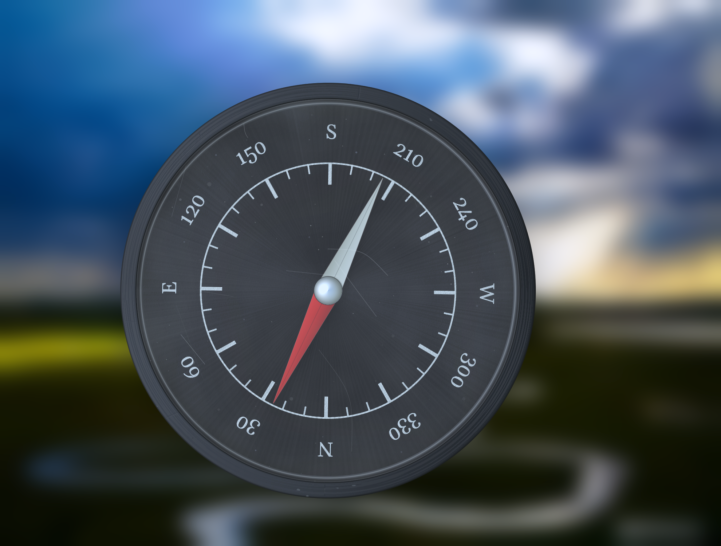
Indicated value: 25 °
